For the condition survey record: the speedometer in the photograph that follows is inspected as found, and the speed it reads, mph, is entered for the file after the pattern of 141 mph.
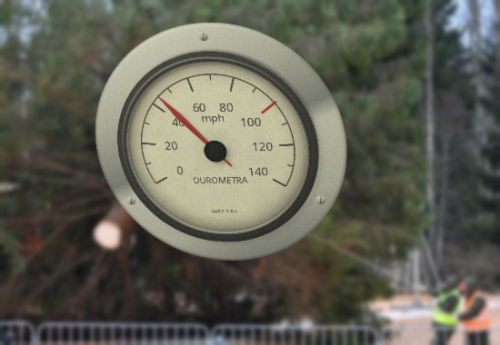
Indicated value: 45 mph
